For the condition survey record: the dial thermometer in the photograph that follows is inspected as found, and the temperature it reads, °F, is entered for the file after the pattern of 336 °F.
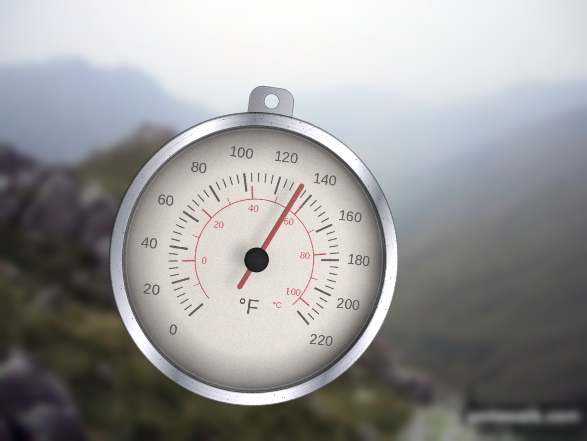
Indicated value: 132 °F
